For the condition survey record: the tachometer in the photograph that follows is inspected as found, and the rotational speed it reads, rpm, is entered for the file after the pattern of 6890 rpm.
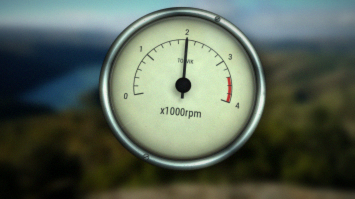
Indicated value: 2000 rpm
